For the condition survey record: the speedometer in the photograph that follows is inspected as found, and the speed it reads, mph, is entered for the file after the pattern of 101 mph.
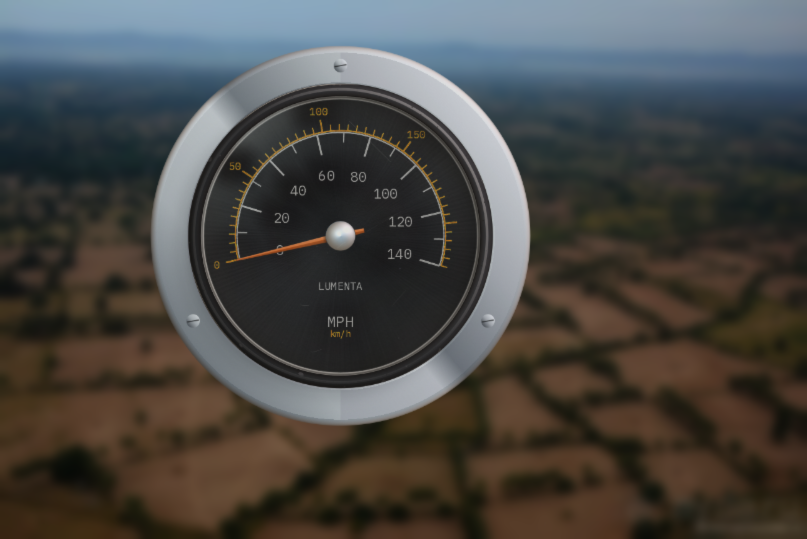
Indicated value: 0 mph
